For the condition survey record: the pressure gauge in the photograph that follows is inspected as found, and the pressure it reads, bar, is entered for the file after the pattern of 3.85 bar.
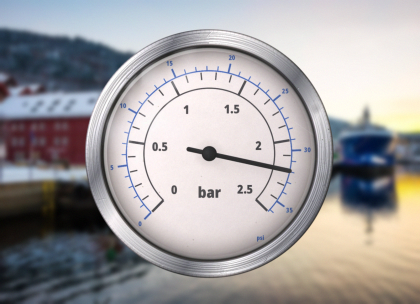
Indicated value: 2.2 bar
